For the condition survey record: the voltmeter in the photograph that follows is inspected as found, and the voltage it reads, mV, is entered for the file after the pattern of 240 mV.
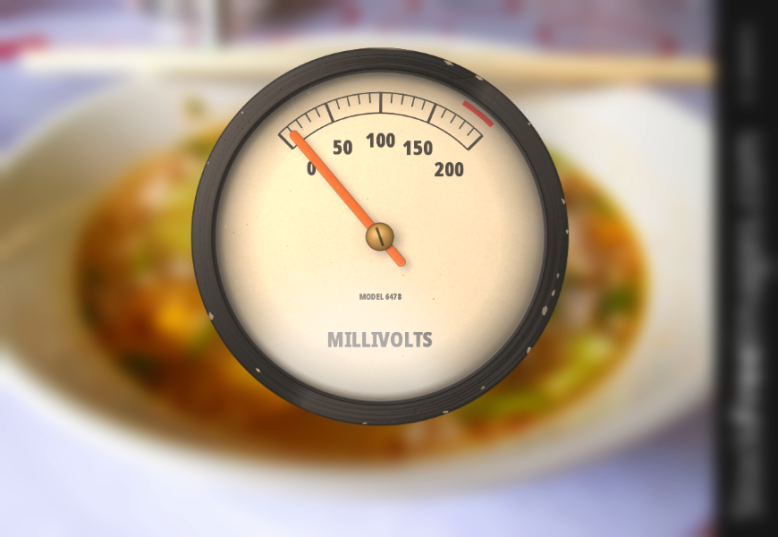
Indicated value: 10 mV
